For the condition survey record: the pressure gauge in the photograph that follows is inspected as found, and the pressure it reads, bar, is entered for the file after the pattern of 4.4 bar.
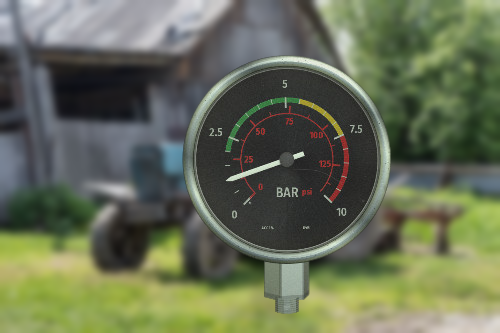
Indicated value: 1 bar
